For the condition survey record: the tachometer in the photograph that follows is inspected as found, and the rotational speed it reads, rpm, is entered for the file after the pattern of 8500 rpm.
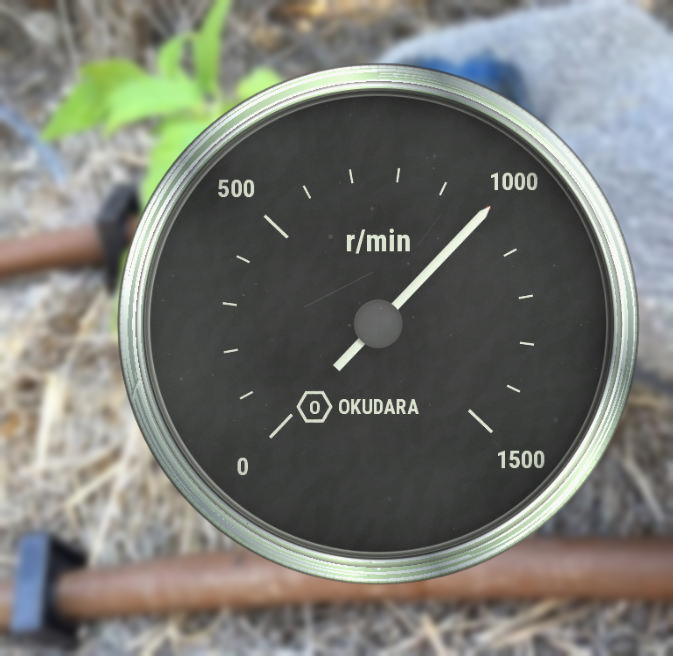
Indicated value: 1000 rpm
